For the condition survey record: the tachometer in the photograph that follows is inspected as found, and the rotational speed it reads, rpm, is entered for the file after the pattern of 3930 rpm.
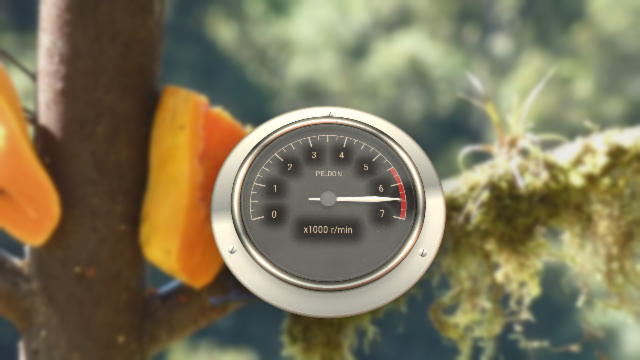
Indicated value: 6500 rpm
